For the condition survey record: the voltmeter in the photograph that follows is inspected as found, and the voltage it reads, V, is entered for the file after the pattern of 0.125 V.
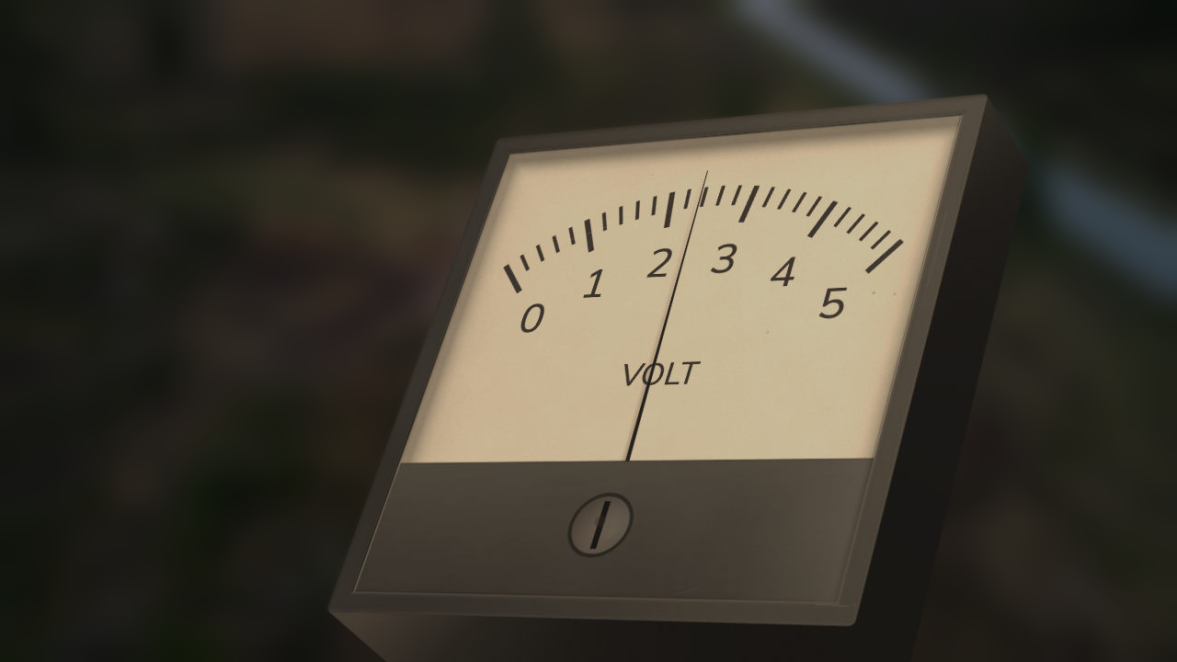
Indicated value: 2.4 V
